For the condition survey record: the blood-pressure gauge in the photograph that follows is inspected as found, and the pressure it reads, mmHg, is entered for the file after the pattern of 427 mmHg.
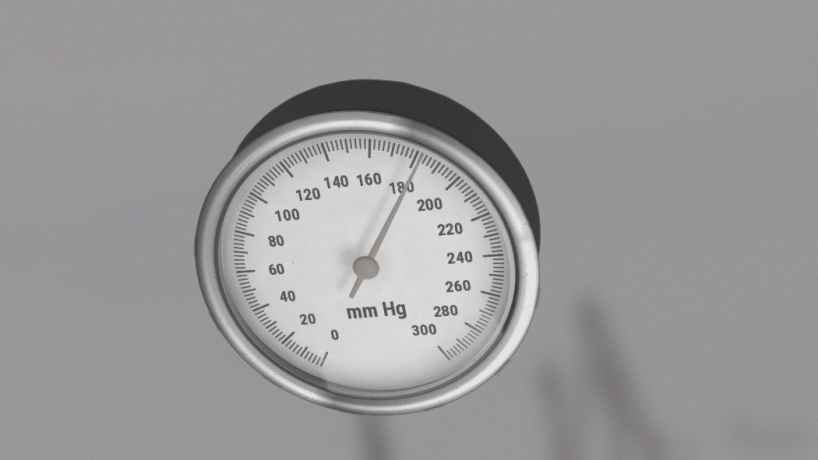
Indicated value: 182 mmHg
